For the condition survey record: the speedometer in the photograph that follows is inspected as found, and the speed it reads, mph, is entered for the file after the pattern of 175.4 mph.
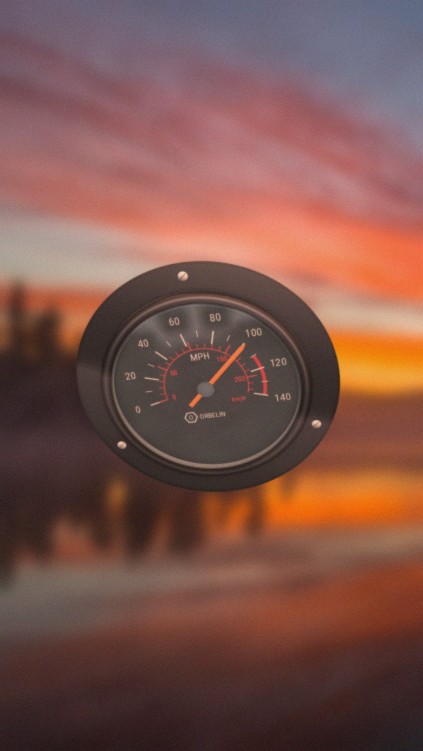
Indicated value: 100 mph
